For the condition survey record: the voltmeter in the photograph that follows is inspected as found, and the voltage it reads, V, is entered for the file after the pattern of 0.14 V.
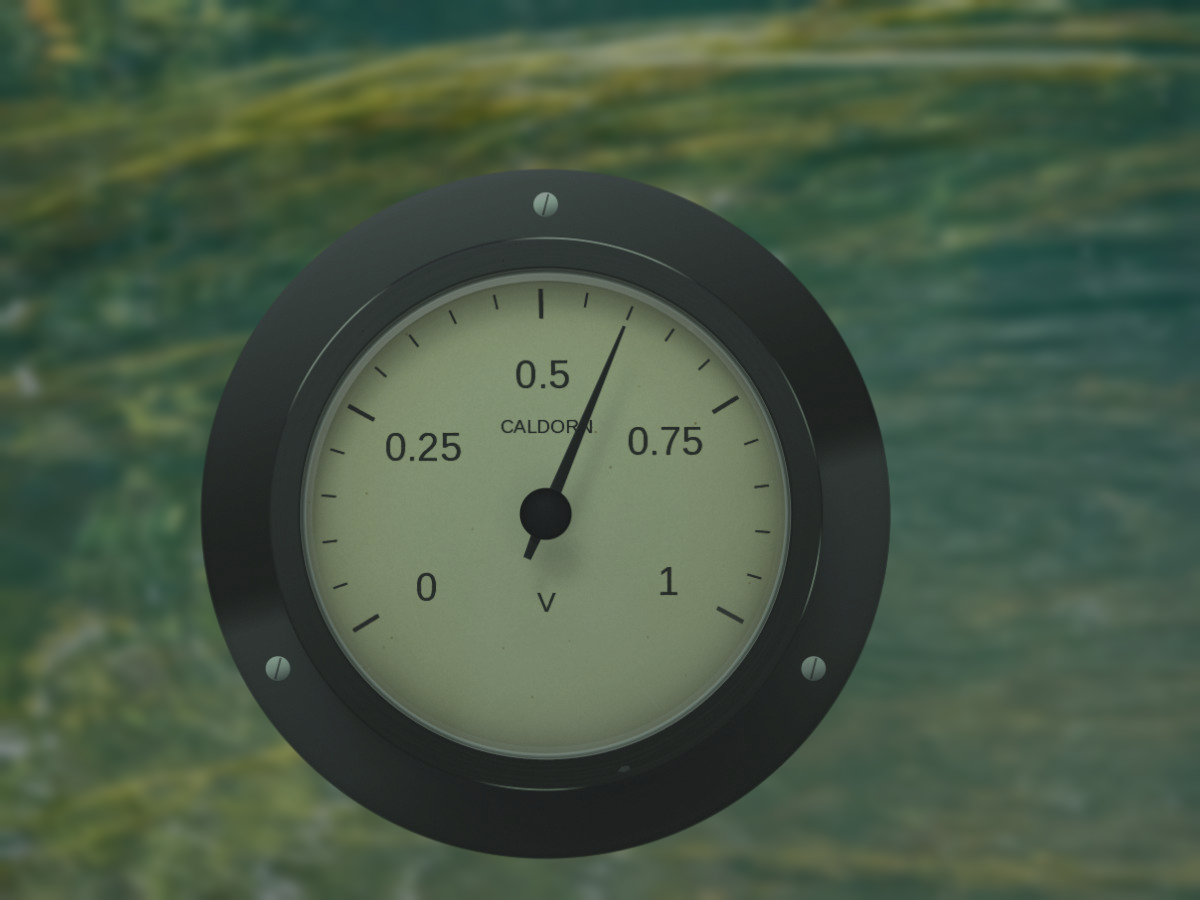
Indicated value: 0.6 V
